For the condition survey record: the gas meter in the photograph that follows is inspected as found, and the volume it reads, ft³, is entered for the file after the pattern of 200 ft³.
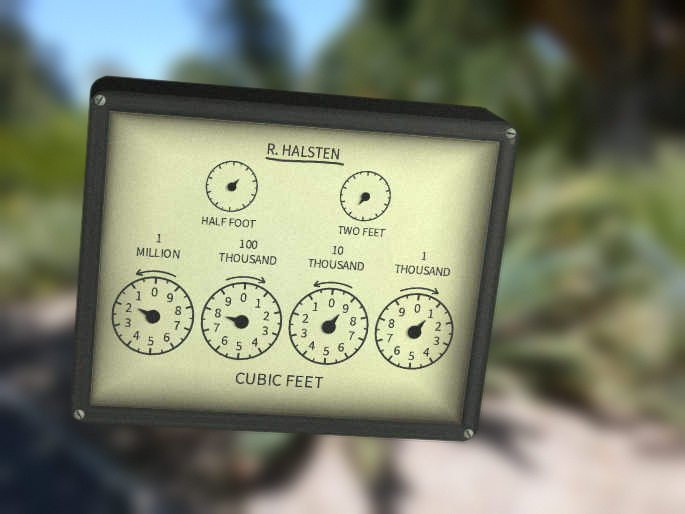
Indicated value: 179100 ft³
